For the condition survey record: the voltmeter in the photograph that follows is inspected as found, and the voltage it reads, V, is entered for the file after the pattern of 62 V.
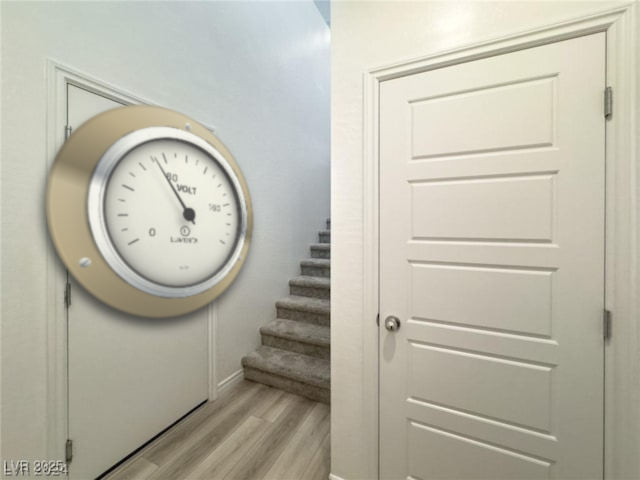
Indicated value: 70 V
